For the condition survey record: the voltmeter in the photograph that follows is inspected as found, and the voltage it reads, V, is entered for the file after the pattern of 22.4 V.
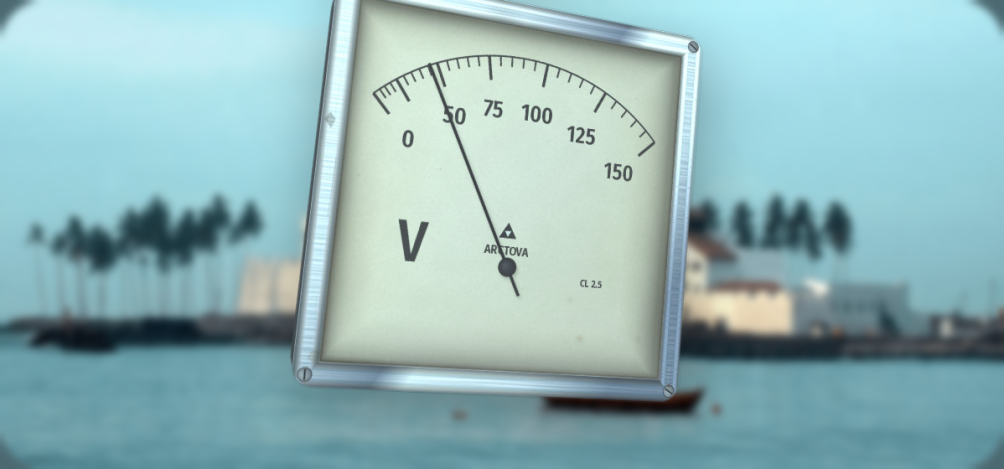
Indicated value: 45 V
